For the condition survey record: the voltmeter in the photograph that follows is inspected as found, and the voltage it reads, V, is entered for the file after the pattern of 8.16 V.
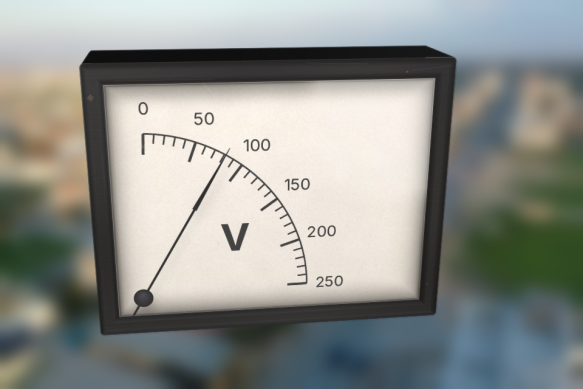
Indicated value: 80 V
